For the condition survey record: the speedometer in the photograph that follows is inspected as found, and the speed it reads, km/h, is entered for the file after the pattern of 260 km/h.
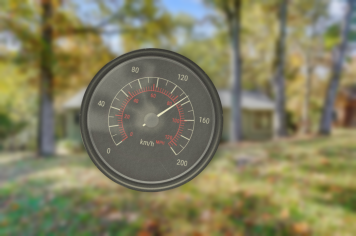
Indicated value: 135 km/h
